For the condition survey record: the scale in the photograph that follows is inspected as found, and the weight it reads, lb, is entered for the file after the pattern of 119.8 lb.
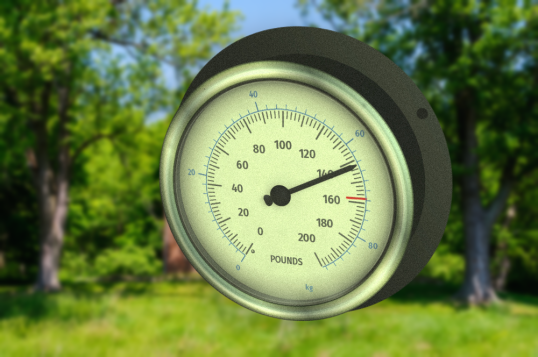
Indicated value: 142 lb
